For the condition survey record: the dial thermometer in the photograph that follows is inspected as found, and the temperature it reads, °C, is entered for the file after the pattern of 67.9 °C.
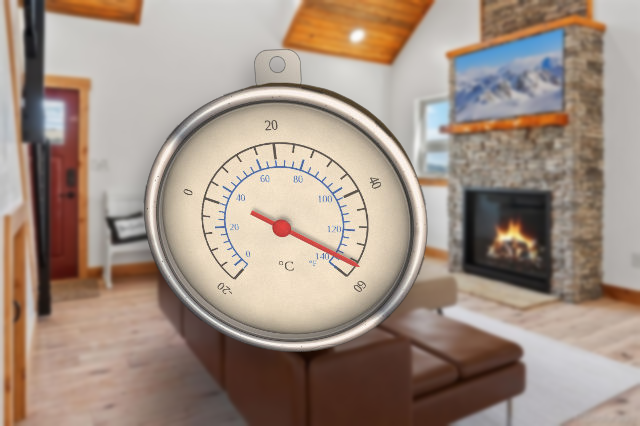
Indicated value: 56 °C
